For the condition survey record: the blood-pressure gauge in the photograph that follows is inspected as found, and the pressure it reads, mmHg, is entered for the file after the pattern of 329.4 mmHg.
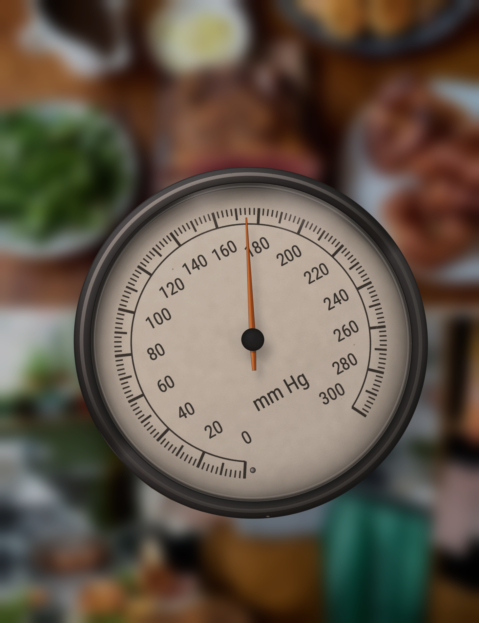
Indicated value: 174 mmHg
